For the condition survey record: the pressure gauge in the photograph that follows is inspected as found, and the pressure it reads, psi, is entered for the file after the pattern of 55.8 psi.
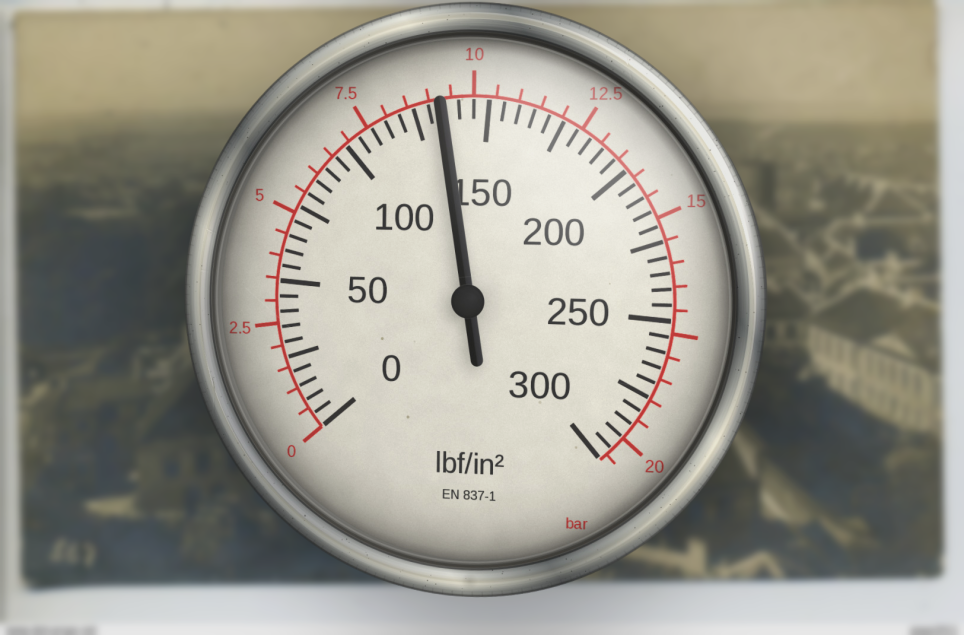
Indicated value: 135 psi
